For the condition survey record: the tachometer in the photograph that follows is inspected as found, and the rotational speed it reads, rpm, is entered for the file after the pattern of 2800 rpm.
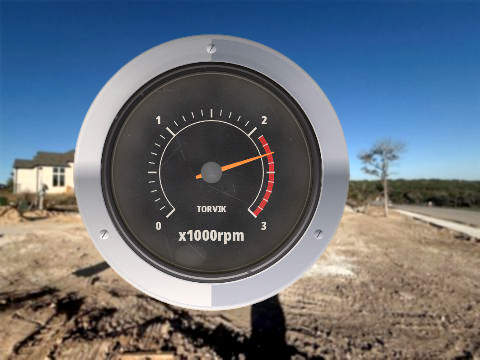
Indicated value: 2300 rpm
